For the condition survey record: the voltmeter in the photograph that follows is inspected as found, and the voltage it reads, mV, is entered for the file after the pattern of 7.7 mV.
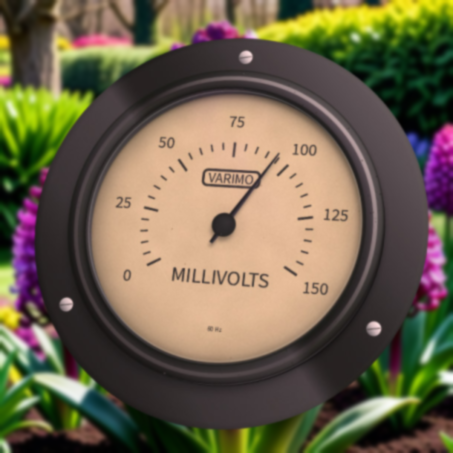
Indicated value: 95 mV
